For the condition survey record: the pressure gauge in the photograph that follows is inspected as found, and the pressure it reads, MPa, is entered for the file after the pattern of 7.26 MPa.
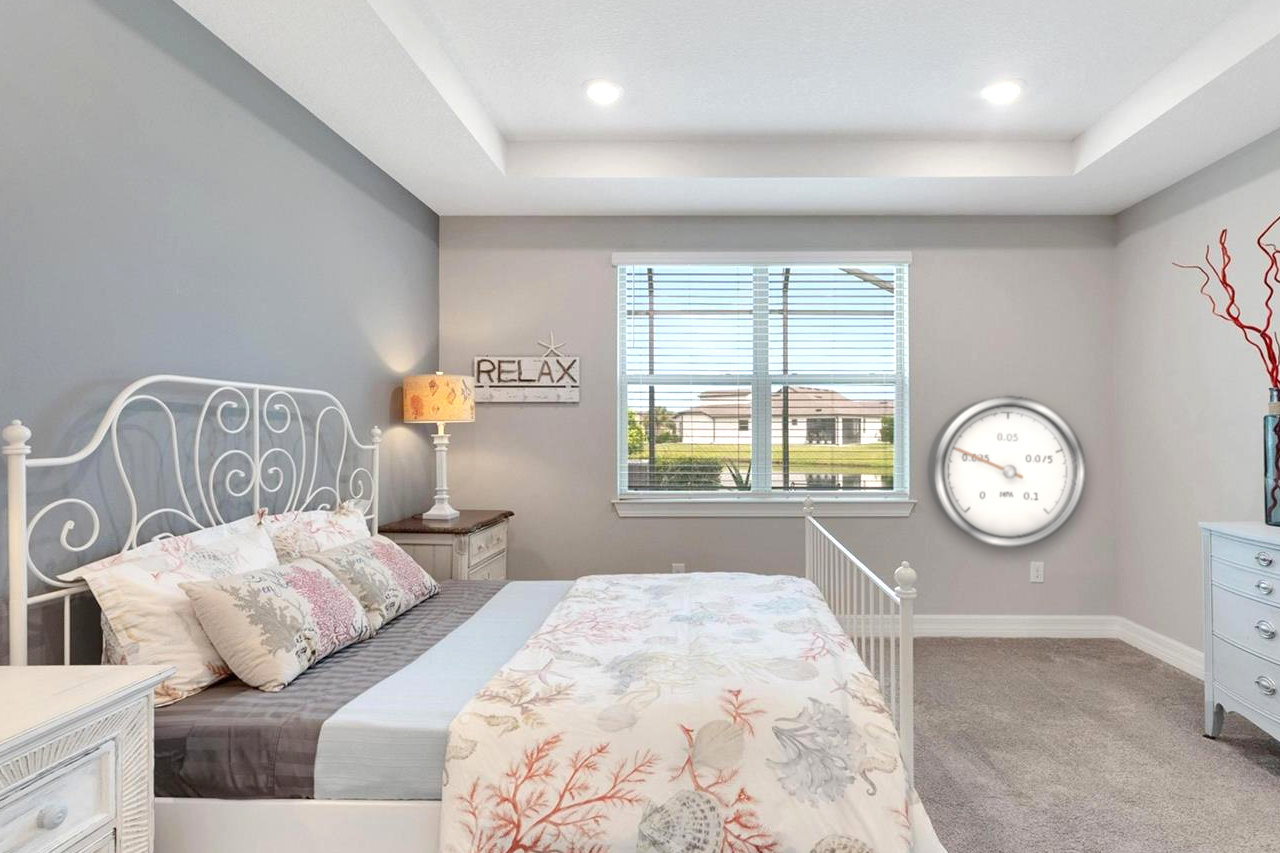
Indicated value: 0.025 MPa
